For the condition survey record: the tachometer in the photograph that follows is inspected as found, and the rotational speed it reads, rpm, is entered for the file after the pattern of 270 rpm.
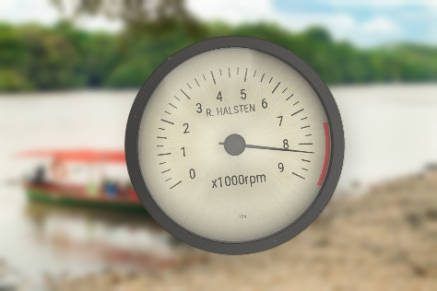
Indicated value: 8250 rpm
